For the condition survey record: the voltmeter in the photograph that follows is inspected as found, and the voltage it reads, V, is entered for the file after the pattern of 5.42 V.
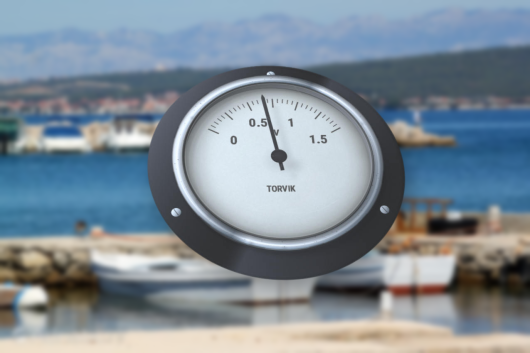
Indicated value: 0.65 V
